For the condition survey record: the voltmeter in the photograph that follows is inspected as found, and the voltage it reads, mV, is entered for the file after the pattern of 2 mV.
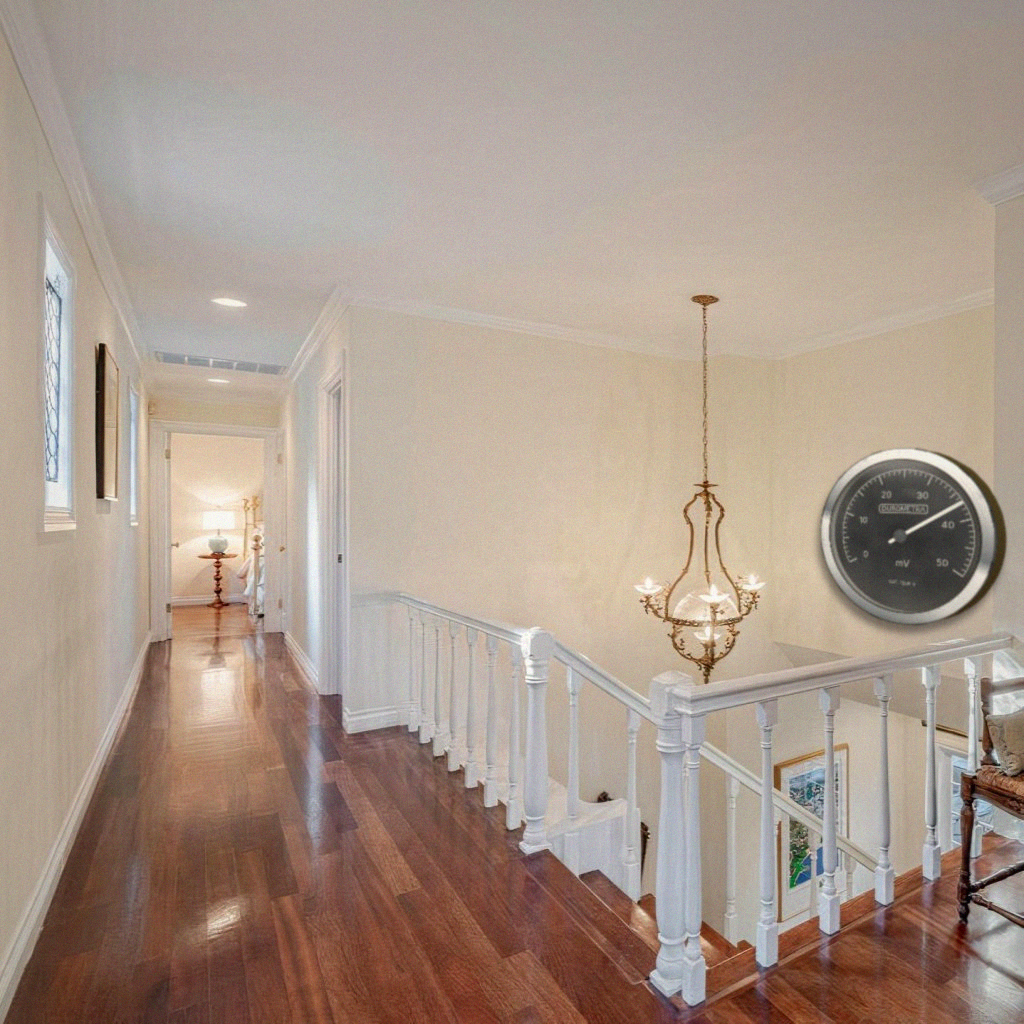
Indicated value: 37 mV
